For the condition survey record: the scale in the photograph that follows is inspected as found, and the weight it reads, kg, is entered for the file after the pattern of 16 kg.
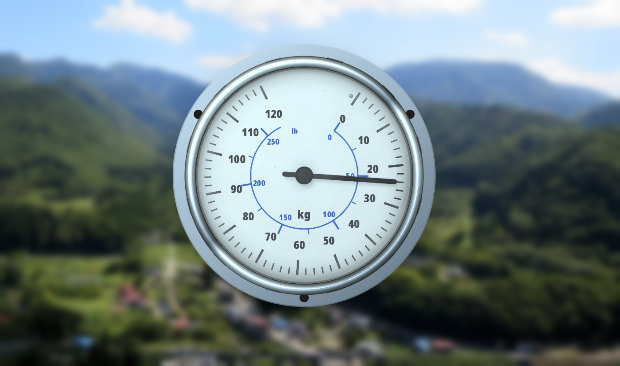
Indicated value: 24 kg
